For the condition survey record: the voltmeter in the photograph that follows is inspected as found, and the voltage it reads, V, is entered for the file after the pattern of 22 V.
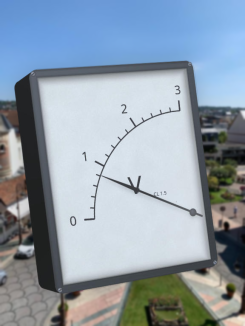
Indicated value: 0.8 V
